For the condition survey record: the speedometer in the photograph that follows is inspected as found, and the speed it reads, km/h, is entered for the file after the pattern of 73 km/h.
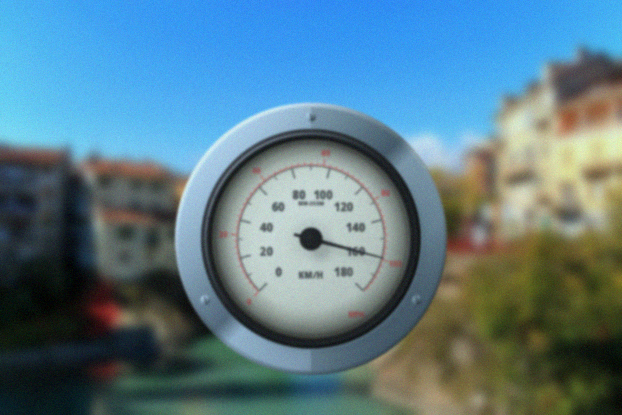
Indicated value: 160 km/h
